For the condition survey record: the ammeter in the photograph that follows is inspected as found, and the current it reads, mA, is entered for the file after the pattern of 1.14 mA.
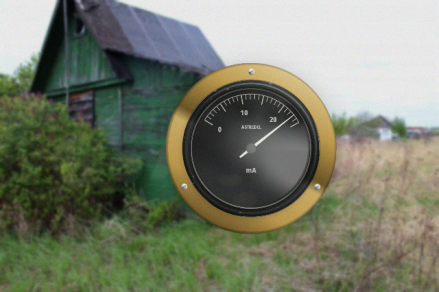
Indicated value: 23 mA
